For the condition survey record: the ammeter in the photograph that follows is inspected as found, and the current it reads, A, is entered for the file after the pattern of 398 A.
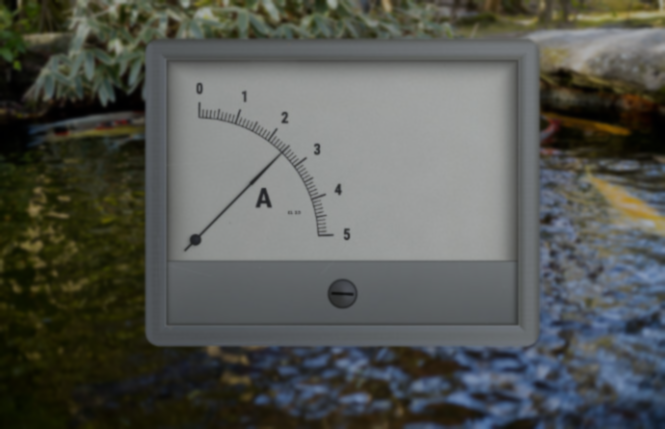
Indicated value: 2.5 A
